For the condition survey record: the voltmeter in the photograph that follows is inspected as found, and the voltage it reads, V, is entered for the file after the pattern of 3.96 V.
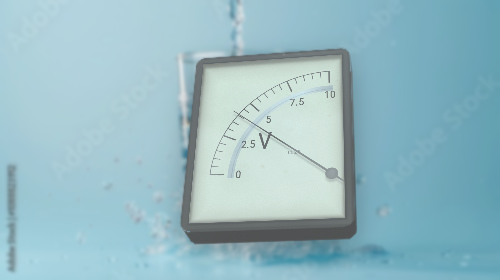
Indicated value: 4 V
